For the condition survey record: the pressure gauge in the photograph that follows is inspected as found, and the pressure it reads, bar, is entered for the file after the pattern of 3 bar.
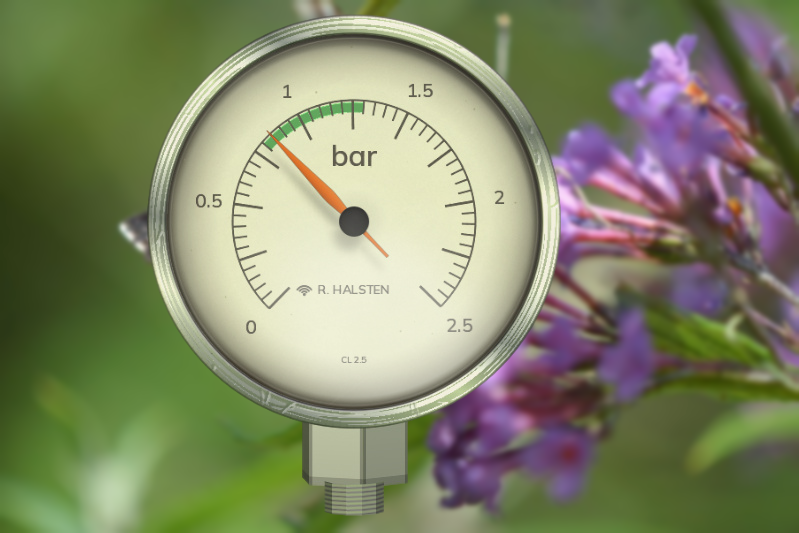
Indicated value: 0.85 bar
